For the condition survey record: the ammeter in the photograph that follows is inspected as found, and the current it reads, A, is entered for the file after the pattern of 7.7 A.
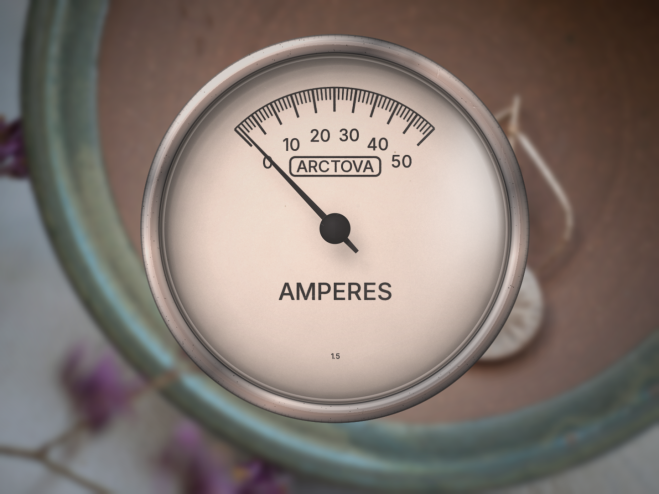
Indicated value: 1 A
